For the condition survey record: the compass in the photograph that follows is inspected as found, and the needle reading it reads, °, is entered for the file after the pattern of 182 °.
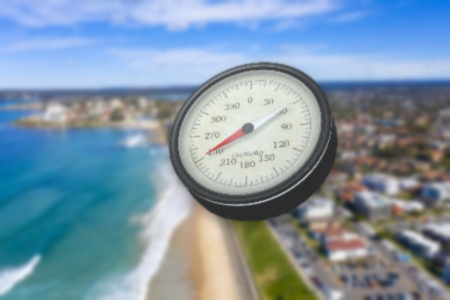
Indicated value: 240 °
